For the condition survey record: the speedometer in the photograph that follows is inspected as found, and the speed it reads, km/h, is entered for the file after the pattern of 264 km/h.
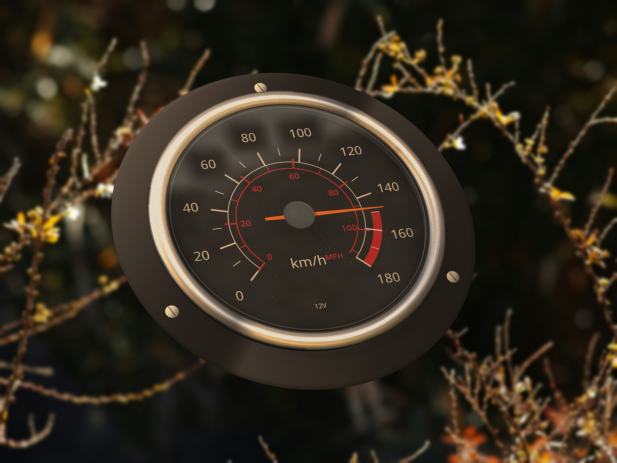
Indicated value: 150 km/h
